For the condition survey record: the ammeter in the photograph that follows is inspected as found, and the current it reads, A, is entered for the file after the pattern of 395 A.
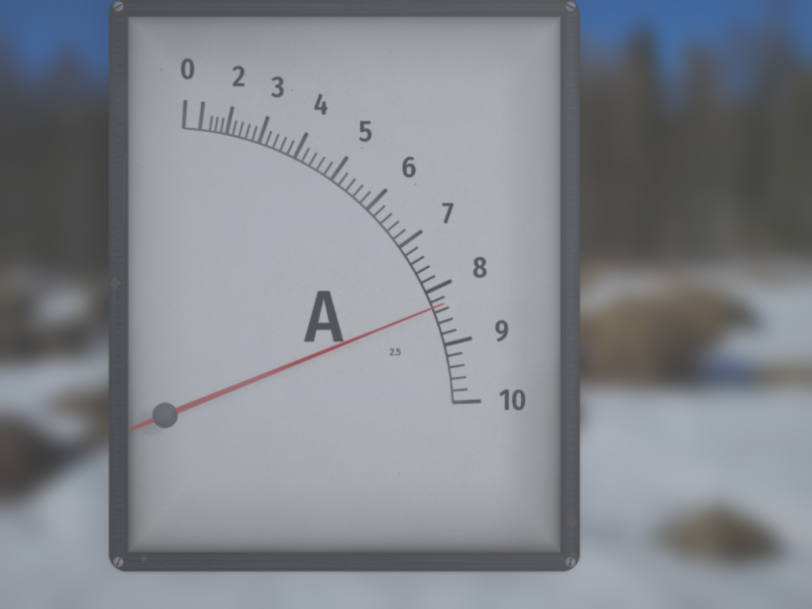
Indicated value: 8.3 A
